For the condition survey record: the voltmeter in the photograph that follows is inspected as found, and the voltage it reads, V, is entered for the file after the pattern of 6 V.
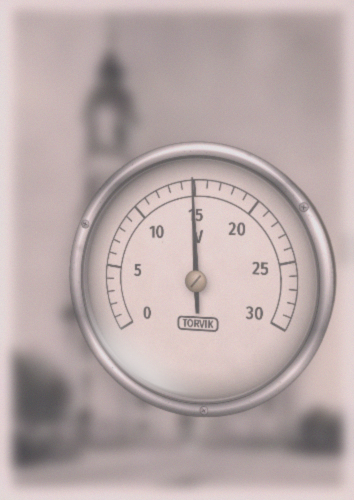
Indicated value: 15 V
